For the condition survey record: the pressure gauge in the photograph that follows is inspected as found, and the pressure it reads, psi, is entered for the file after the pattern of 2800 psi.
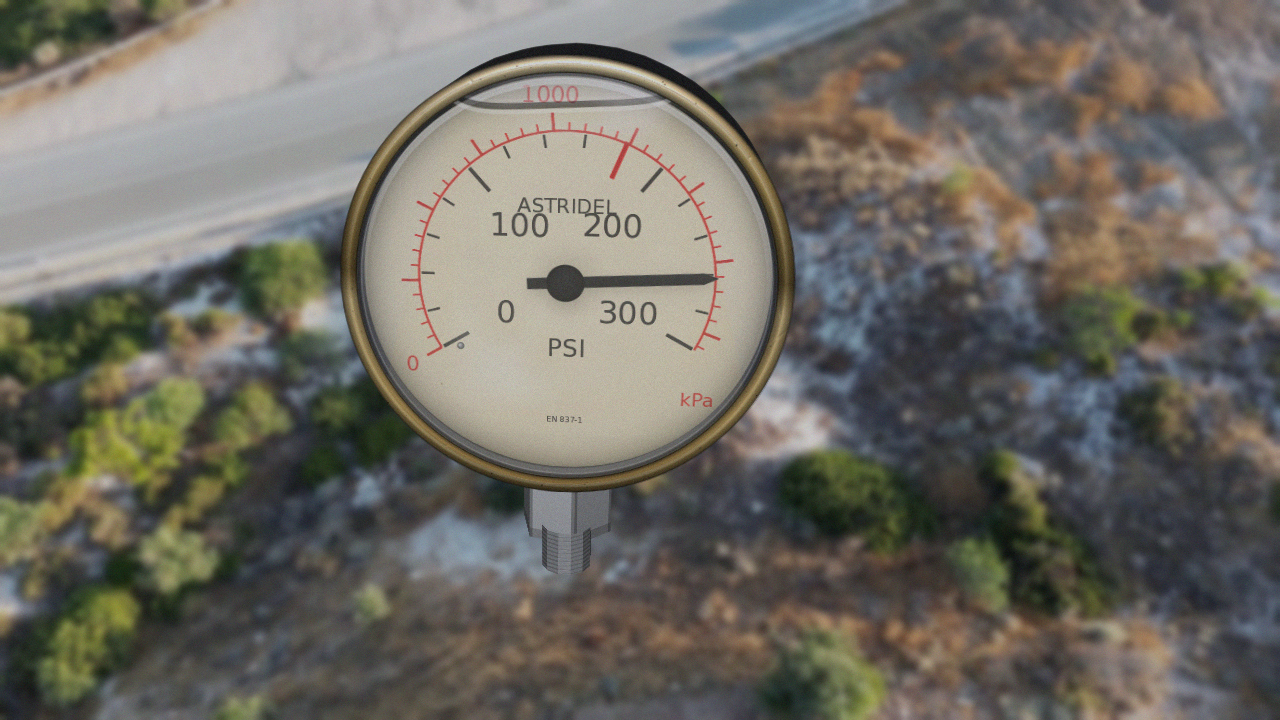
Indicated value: 260 psi
